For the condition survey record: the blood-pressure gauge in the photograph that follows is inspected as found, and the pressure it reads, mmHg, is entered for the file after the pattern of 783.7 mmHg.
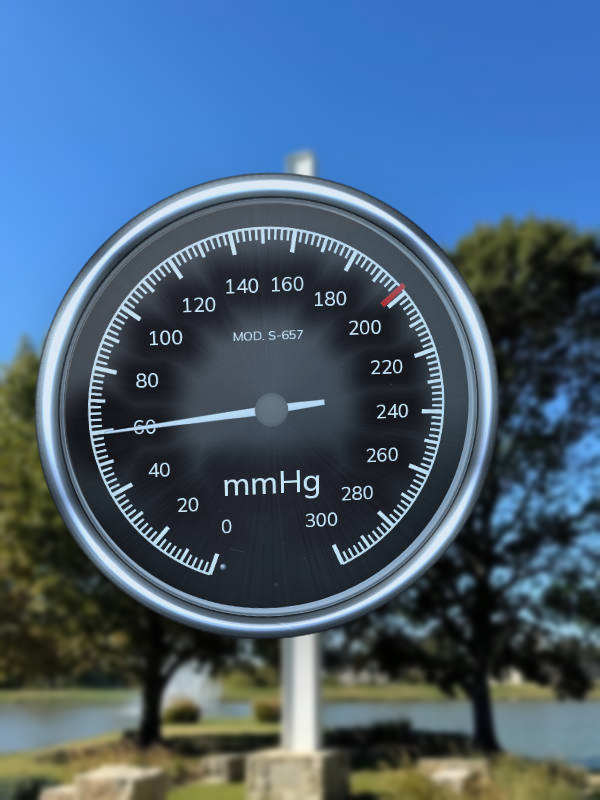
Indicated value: 60 mmHg
